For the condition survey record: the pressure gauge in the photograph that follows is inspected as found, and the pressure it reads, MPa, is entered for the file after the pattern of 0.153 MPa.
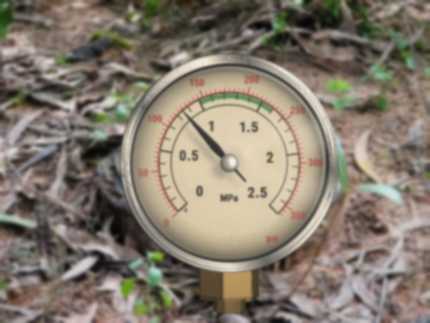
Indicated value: 0.85 MPa
